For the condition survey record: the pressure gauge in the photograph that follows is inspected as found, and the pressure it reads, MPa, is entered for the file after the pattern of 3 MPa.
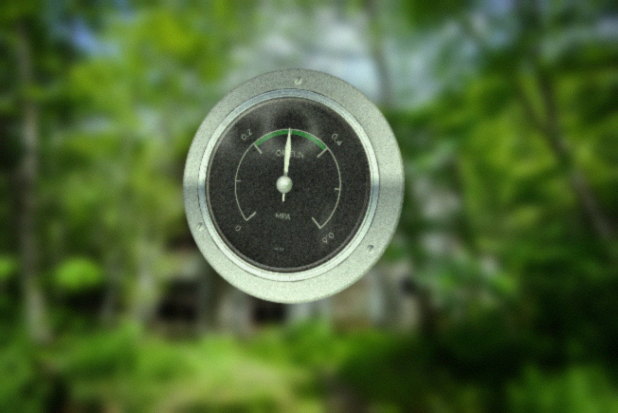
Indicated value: 0.3 MPa
